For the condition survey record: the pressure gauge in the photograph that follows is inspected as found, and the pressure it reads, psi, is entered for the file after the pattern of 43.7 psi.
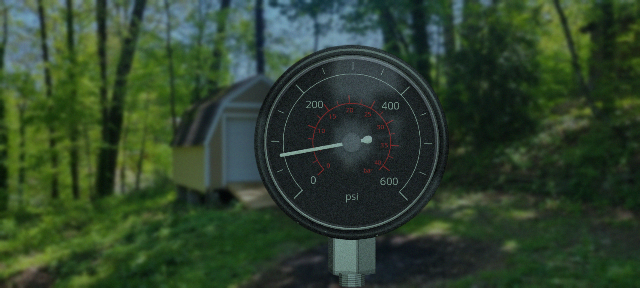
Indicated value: 75 psi
